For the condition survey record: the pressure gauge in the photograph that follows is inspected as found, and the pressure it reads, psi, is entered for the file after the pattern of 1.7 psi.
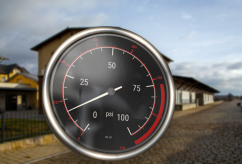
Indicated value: 10 psi
